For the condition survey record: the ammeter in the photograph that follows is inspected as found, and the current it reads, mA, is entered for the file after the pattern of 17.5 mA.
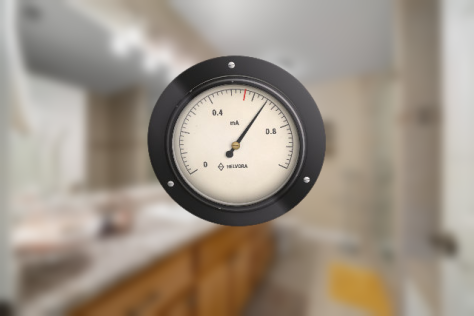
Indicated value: 0.66 mA
